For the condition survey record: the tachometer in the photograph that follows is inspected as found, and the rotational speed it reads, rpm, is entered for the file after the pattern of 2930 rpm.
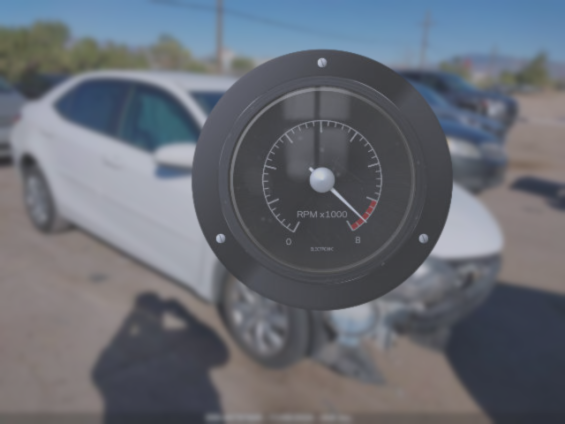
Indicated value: 7600 rpm
